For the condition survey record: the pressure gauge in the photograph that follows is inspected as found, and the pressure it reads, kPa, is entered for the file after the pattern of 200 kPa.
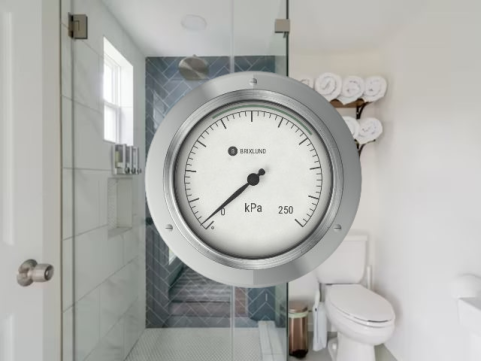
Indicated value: 5 kPa
